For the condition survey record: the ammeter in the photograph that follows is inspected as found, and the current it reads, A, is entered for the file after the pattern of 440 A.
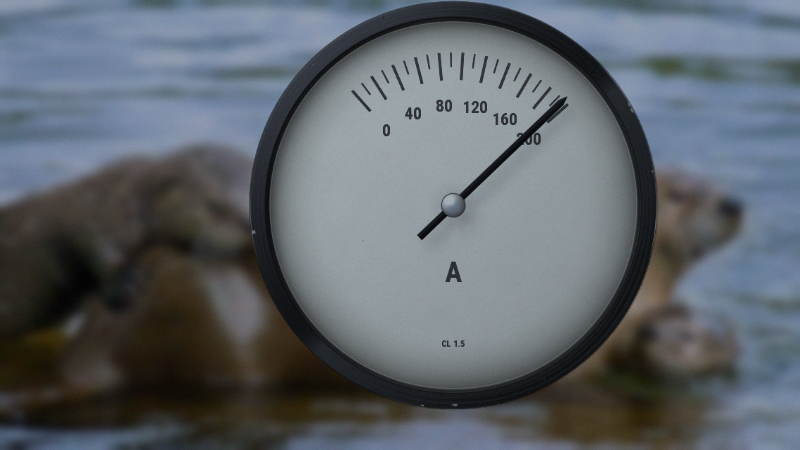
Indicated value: 195 A
